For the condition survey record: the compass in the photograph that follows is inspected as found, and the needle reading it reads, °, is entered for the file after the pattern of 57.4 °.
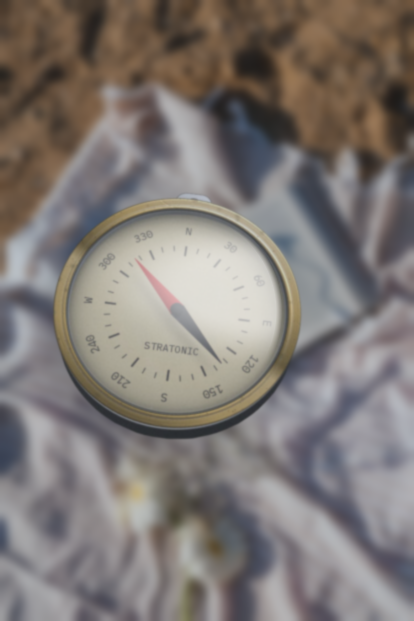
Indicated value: 315 °
